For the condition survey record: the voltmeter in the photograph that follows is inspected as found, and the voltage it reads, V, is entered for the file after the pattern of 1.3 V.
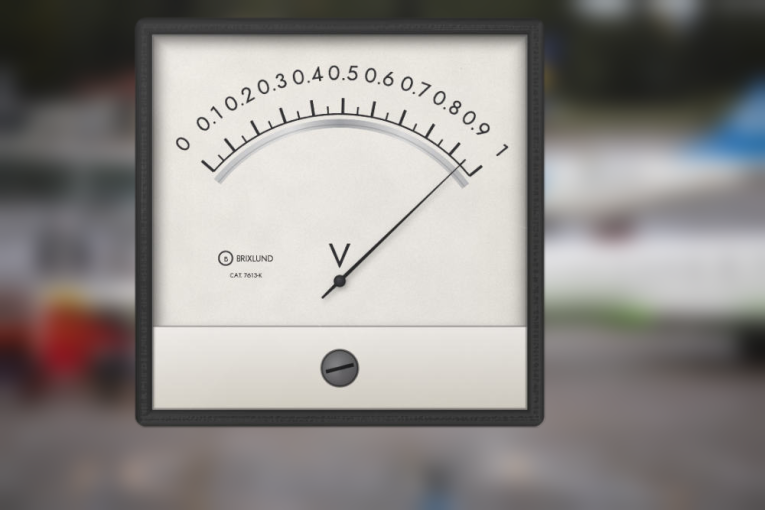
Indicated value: 0.95 V
